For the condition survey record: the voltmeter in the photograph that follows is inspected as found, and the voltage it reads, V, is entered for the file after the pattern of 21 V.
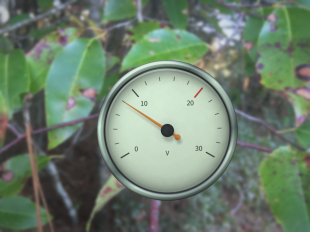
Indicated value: 8 V
